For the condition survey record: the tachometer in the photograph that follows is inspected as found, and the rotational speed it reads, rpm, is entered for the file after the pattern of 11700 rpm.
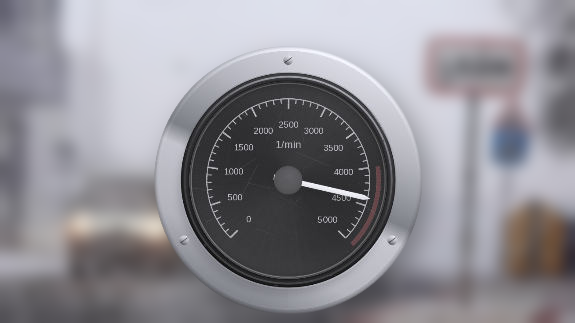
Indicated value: 4400 rpm
